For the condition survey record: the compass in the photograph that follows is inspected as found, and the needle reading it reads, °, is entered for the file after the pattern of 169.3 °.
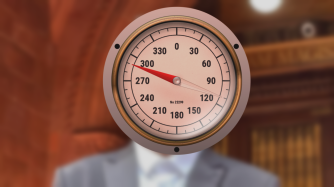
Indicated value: 290 °
